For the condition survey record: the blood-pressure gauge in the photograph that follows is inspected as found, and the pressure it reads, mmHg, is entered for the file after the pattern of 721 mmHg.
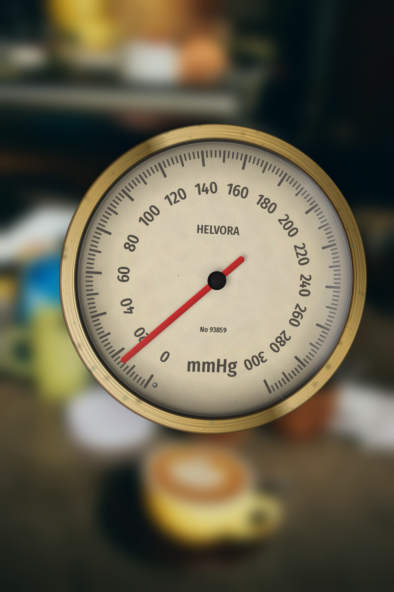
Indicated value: 16 mmHg
